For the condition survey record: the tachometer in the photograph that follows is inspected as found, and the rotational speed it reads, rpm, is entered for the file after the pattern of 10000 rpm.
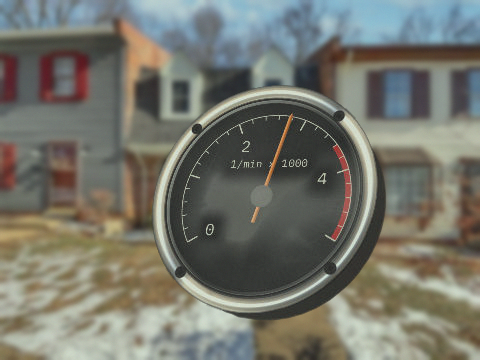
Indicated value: 2800 rpm
